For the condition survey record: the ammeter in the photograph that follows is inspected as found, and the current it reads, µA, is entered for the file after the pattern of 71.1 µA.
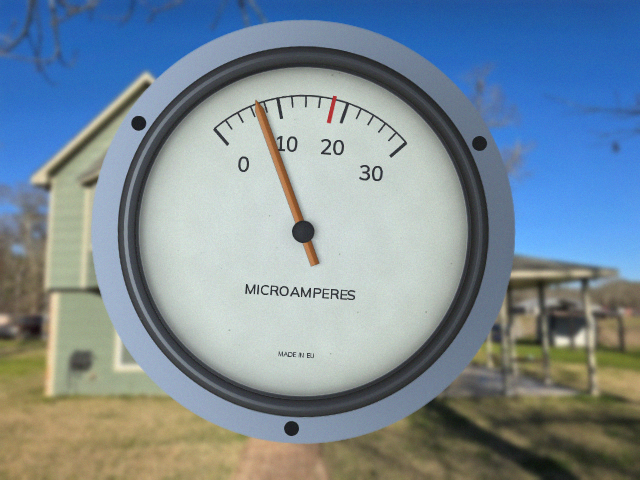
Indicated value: 7 µA
